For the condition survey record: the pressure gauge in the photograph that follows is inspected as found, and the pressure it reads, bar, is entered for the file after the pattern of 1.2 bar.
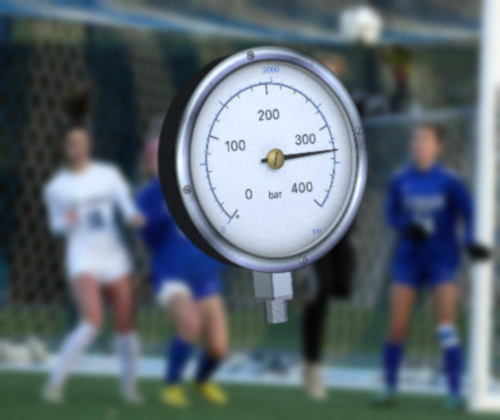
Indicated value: 330 bar
